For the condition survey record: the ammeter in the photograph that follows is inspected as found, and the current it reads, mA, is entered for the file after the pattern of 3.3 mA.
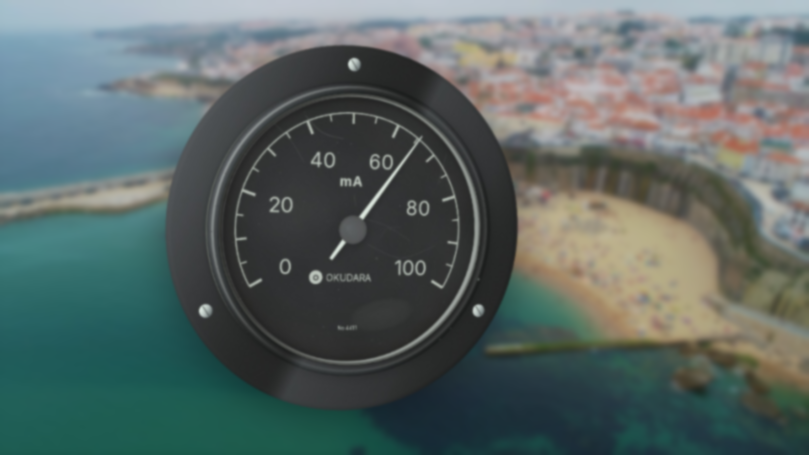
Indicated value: 65 mA
